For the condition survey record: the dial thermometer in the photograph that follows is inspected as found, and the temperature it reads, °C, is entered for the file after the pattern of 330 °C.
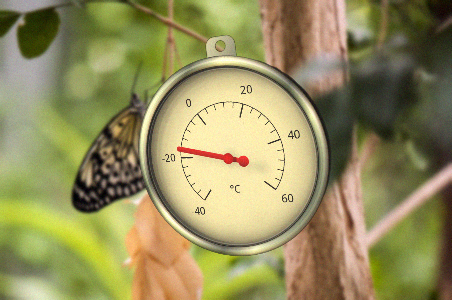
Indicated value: -16 °C
